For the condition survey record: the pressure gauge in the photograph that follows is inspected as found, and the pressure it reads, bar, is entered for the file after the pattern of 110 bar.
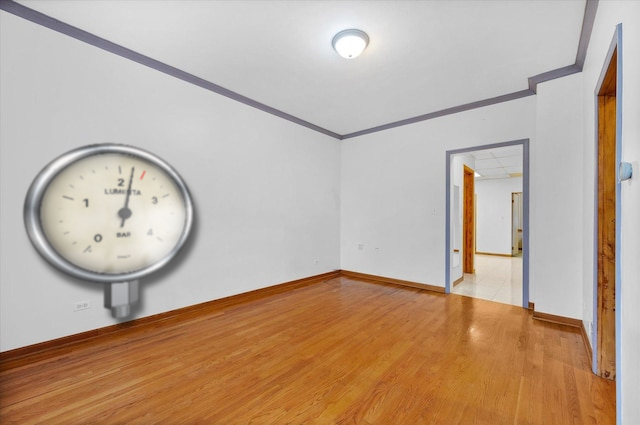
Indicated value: 2.2 bar
